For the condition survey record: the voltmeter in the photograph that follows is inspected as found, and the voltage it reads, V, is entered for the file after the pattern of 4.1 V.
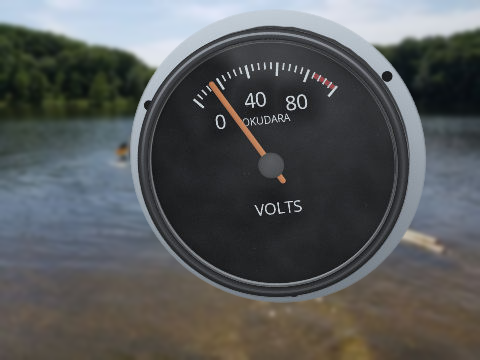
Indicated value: 16 V
